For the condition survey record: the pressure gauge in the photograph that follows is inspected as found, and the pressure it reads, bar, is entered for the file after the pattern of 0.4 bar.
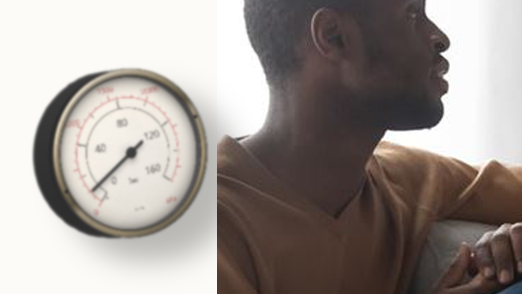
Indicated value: 10 bar
